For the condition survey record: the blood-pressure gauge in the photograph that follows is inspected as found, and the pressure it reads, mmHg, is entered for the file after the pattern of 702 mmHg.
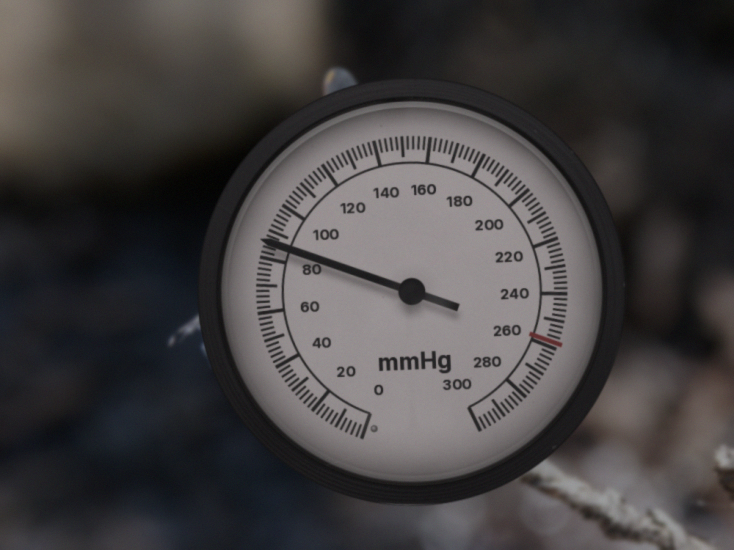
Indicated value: 86 mmHg
